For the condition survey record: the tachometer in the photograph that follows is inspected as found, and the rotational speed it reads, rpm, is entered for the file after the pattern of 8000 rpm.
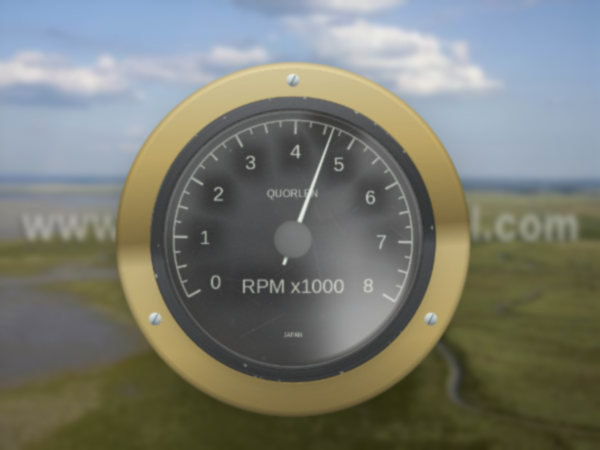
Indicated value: 4625 rpm
